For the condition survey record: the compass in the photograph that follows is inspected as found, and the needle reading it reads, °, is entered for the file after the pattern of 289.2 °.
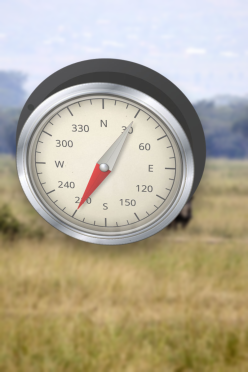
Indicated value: 210 °
